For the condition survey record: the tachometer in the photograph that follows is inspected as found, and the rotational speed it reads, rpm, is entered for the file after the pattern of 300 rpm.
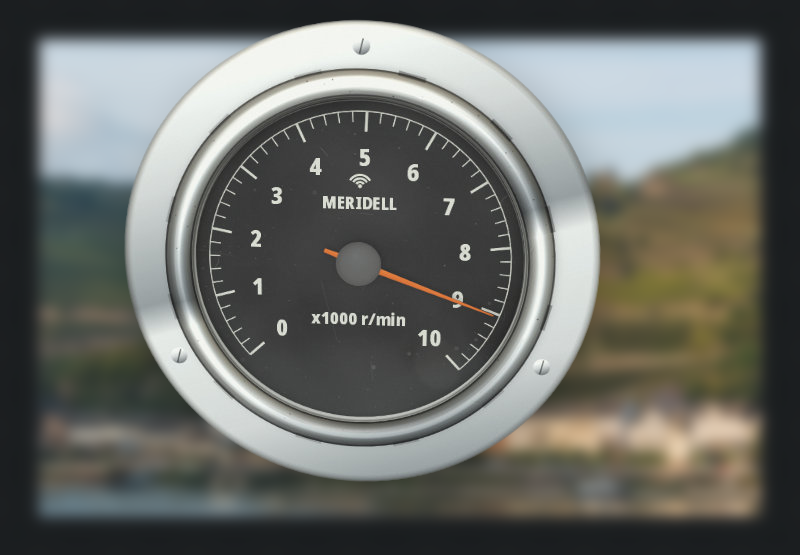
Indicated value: 9000 rpm
